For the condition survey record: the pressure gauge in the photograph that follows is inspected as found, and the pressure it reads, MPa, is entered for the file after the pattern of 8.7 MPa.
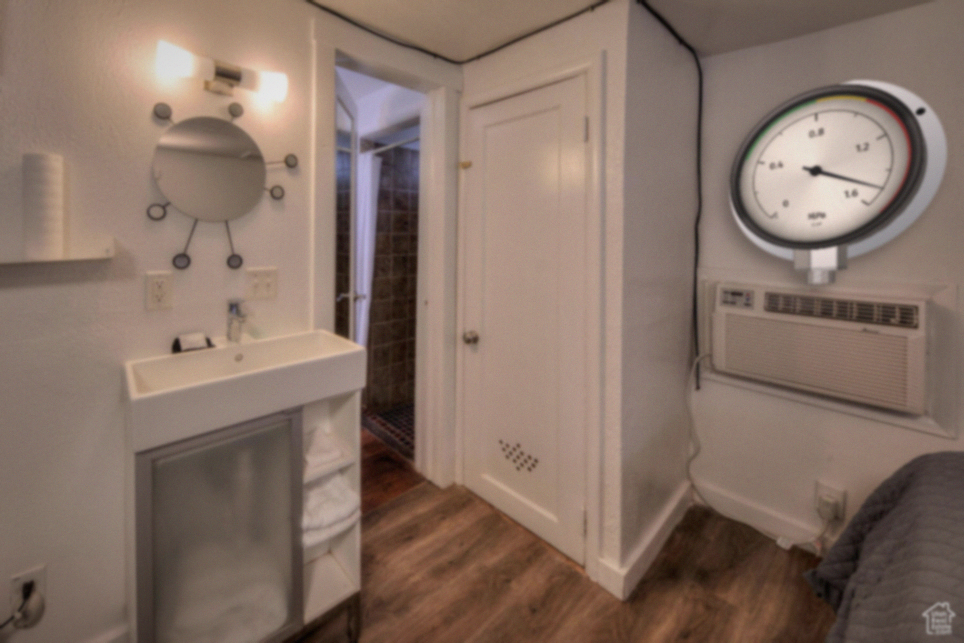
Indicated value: 1.5 MPa
